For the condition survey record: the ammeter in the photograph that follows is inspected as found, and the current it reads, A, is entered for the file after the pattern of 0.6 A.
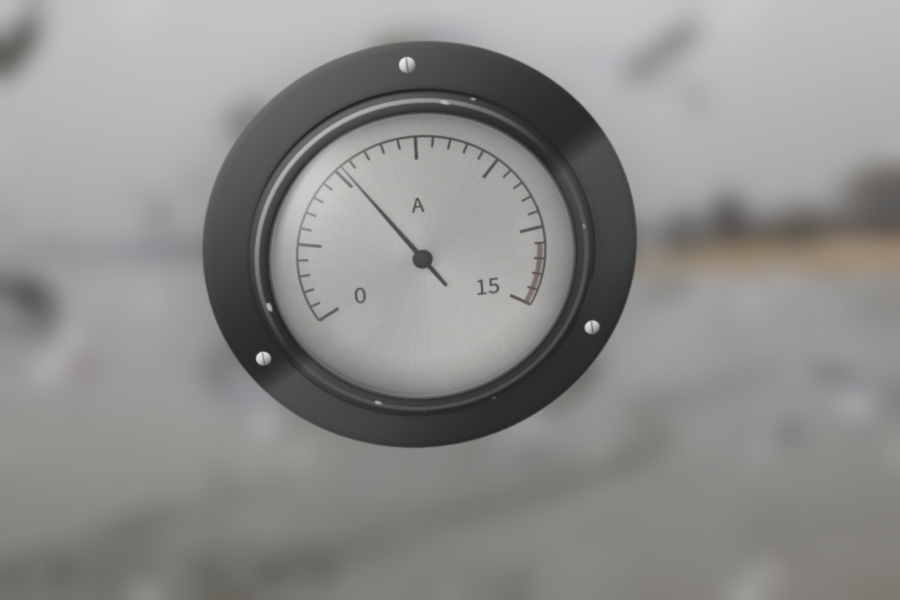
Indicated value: 5.25 A
